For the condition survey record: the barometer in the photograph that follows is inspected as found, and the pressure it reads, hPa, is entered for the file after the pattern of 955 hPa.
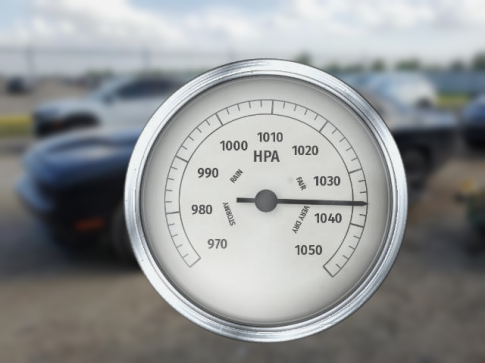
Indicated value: 1036 hPa
